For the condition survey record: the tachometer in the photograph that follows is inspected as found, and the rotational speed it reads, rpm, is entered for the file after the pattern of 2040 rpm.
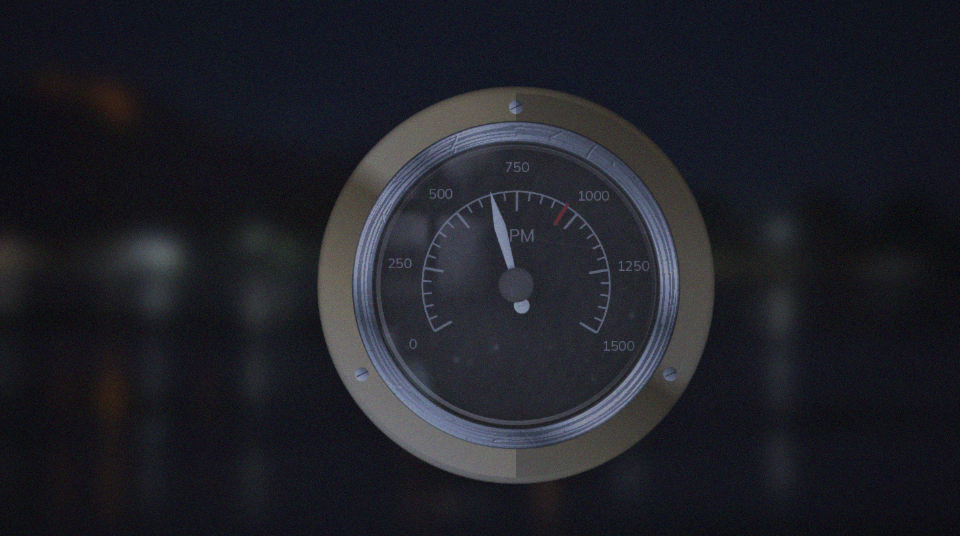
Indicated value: 650 rpm
